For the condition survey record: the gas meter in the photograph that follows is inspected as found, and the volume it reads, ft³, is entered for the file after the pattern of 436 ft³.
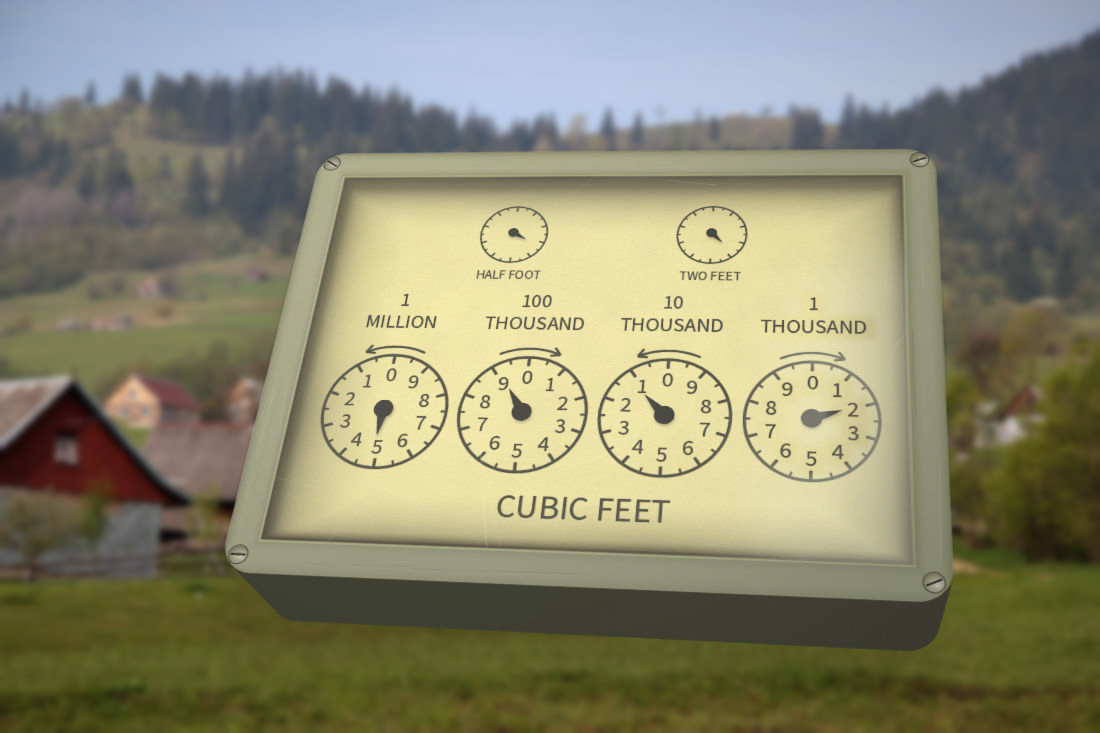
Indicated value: 491200 ft³
